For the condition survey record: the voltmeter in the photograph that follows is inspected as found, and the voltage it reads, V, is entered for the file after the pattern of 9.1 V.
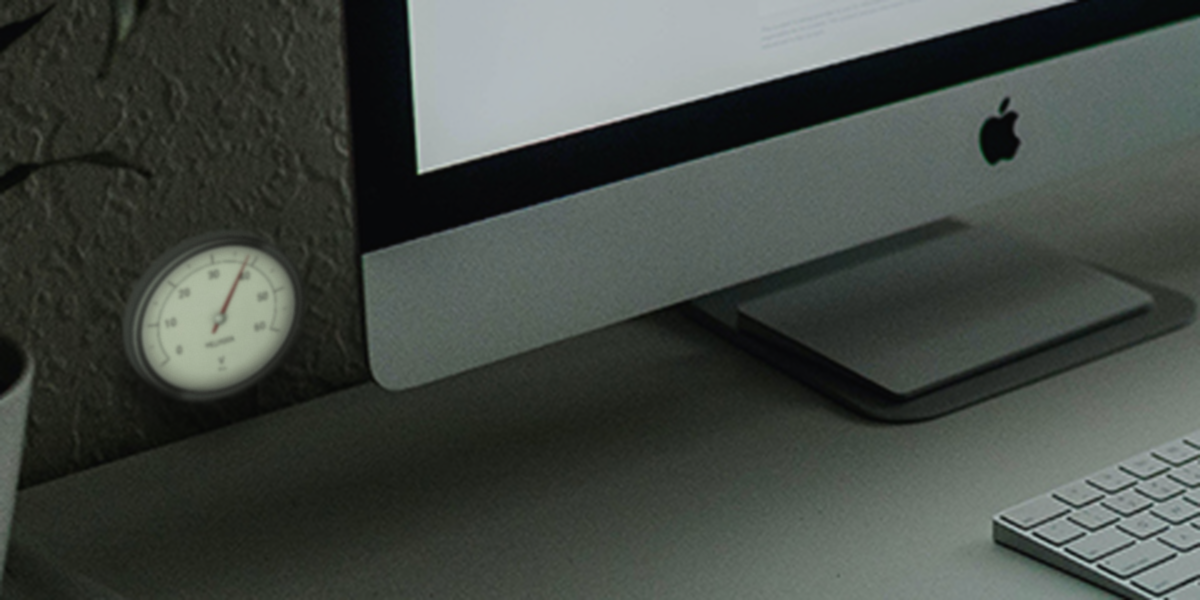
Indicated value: 37.5 V
